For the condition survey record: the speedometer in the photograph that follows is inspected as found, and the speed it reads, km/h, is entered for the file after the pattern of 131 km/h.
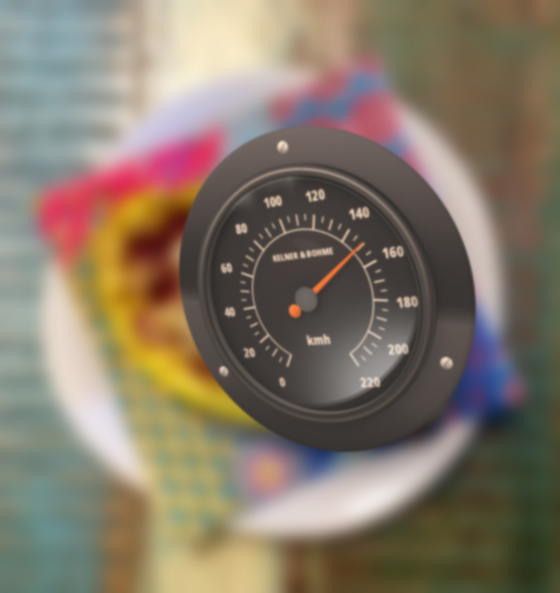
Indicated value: 150 km/h
